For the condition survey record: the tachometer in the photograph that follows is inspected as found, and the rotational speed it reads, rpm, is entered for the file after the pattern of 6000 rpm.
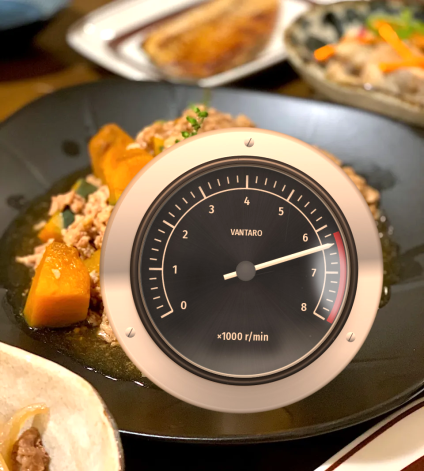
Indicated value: 6400 rpm
